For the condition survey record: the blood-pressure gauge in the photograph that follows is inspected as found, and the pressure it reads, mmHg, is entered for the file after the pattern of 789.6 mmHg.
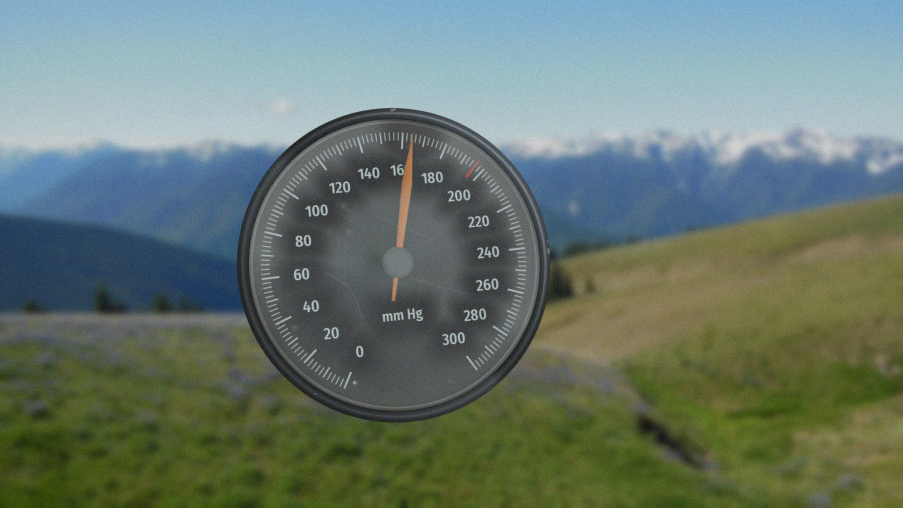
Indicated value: 164 mmHg
